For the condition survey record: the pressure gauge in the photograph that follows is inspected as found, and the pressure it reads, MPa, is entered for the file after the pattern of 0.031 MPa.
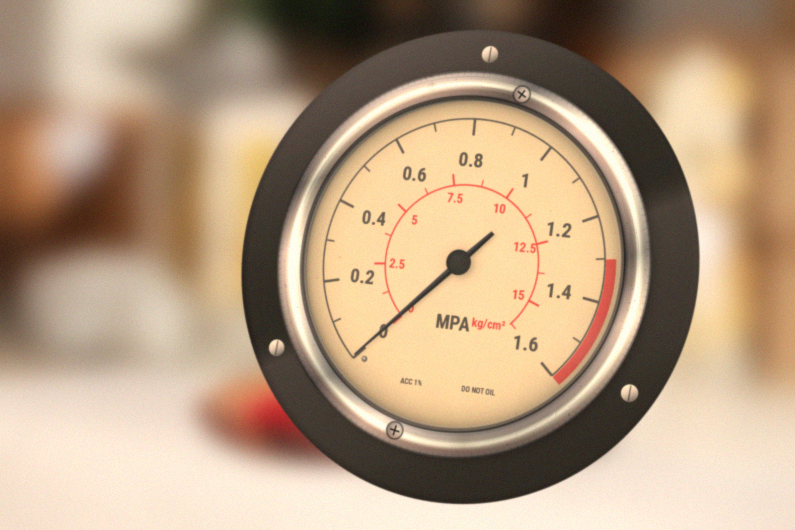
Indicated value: 0 MPa
